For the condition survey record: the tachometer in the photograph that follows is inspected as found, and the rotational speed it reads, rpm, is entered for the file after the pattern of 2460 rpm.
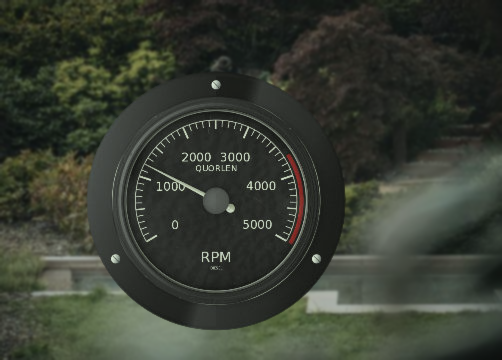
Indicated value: 1200 rpm
